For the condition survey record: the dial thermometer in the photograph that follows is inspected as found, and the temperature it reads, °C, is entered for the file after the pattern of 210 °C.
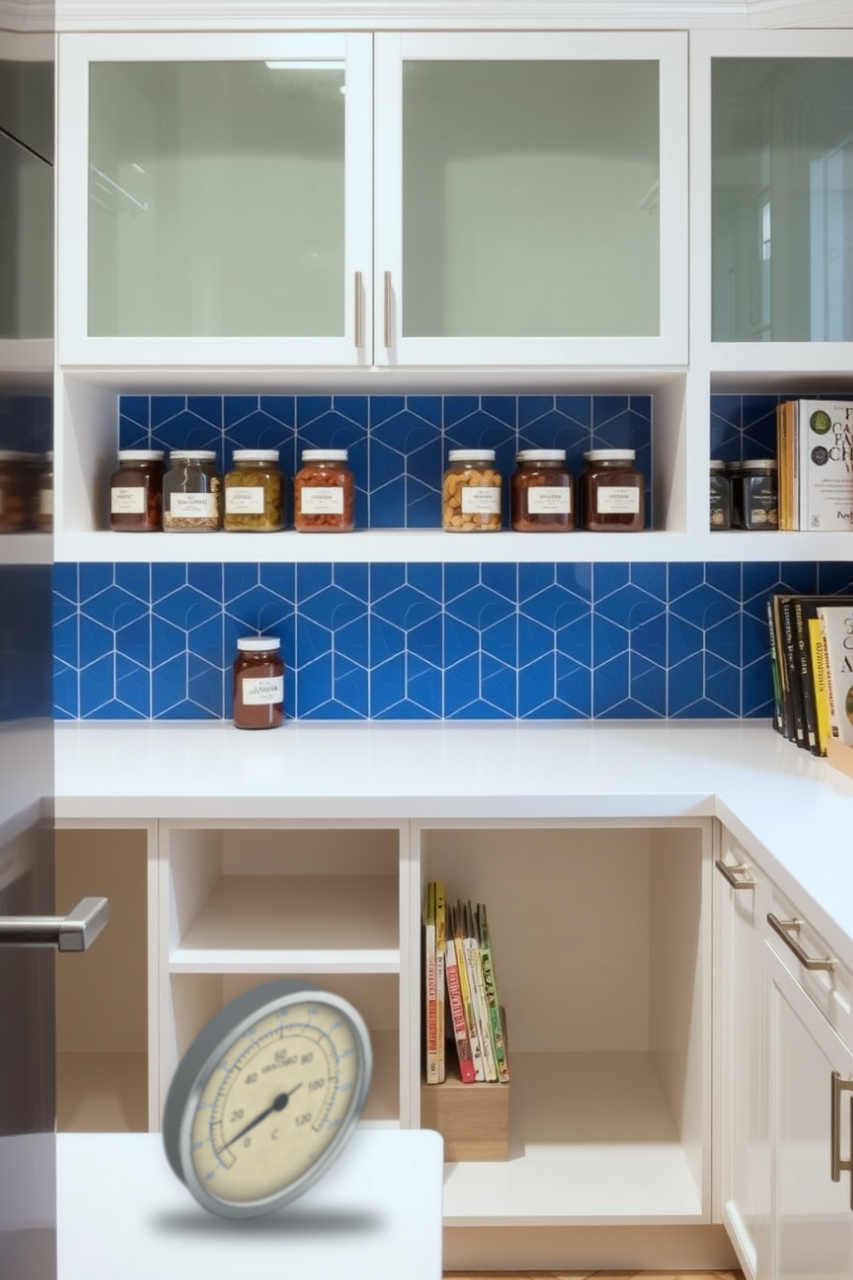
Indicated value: 10 °C
